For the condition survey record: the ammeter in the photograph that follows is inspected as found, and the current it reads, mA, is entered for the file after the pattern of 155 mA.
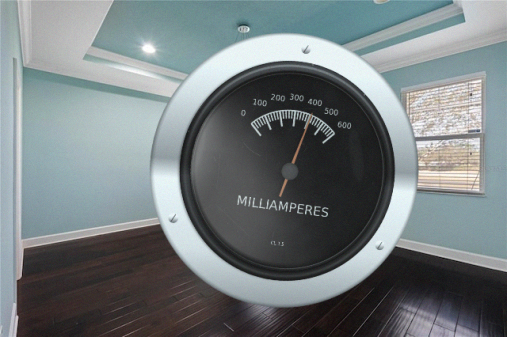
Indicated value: 400 mA
